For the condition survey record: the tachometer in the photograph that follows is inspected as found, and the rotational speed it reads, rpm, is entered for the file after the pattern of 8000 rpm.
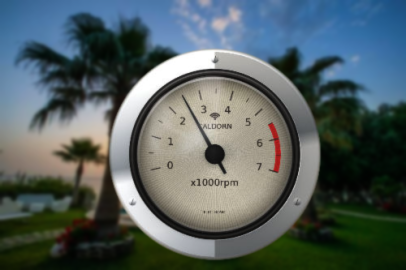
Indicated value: 2500 rpm
